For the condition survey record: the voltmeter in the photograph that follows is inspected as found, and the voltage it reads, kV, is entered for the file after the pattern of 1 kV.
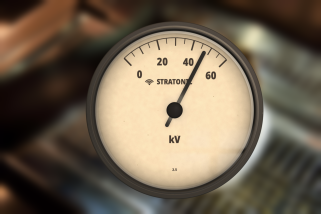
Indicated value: 47.5 kV
